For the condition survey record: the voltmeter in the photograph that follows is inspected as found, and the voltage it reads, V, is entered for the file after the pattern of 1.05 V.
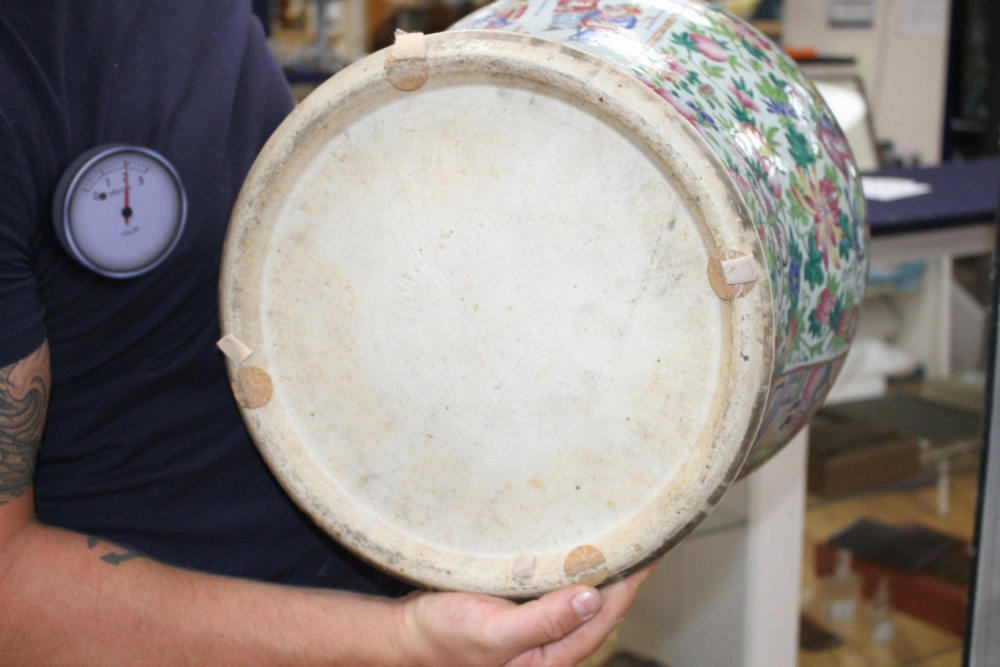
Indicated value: 2 V
